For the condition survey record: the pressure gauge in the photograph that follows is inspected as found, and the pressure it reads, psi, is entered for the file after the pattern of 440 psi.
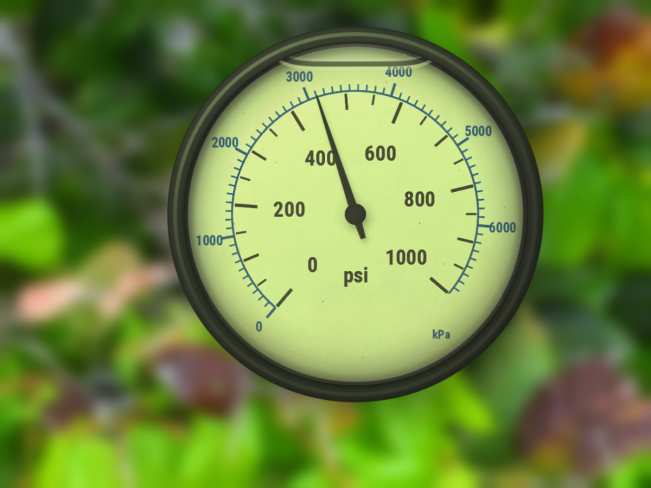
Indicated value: 450 psi
